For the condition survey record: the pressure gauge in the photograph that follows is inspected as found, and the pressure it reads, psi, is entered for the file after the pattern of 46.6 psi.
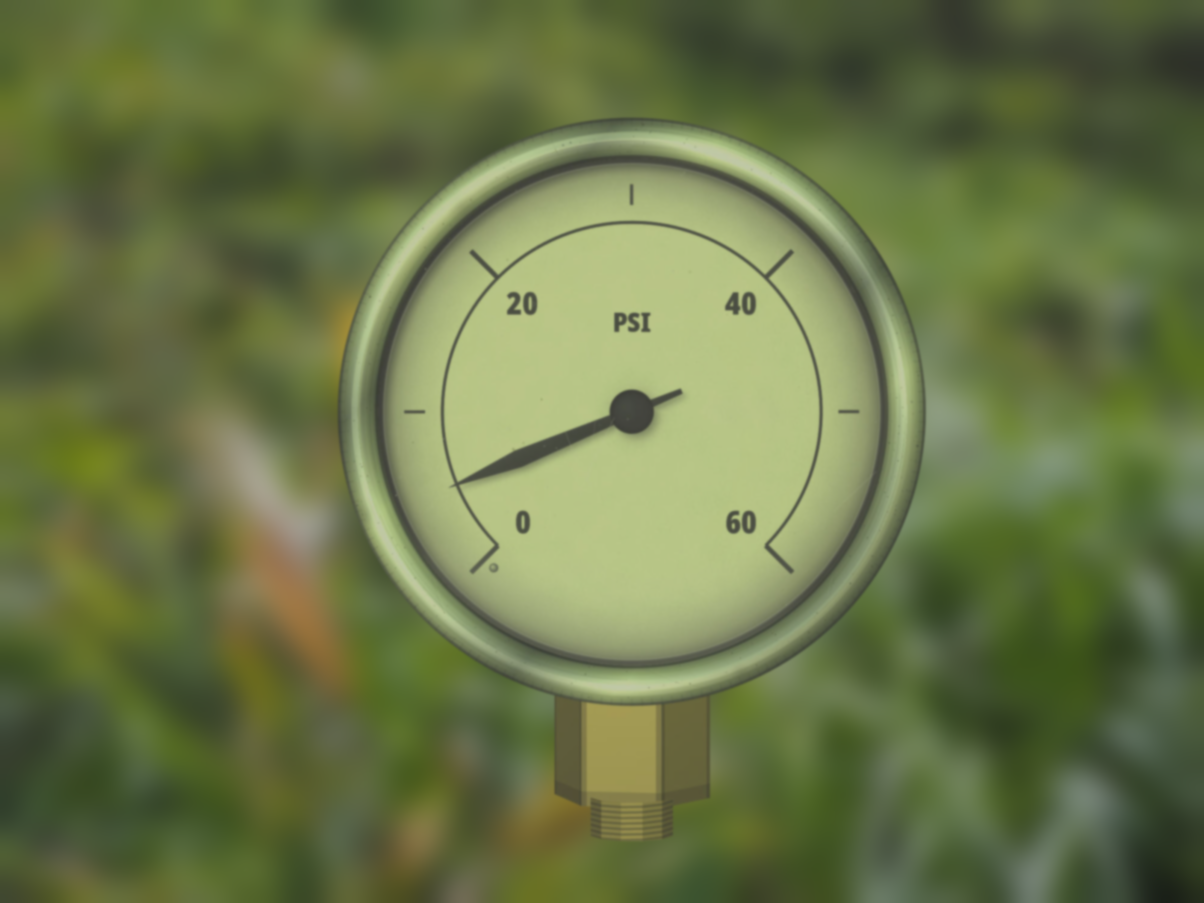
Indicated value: 5 psi
